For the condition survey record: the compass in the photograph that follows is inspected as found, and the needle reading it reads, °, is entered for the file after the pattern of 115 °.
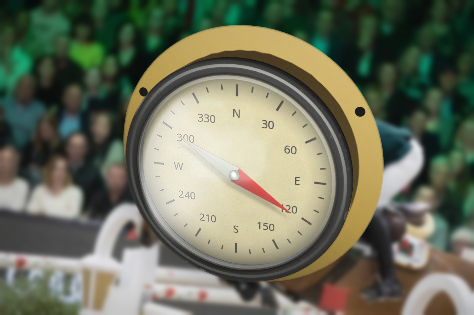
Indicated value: 120 °
